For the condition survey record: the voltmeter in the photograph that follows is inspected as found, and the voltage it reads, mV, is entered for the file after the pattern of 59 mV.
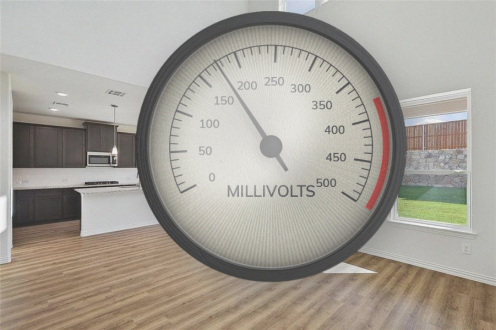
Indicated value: 175 mV
